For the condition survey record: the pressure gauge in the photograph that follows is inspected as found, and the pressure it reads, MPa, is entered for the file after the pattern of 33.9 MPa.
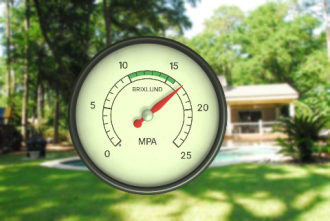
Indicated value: 17 MPa
